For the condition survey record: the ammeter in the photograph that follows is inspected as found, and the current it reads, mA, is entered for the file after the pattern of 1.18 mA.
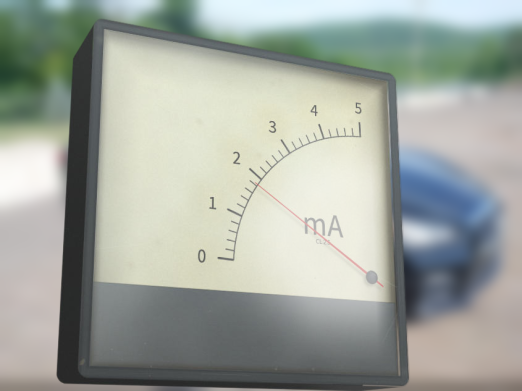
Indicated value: 1.8 mA
